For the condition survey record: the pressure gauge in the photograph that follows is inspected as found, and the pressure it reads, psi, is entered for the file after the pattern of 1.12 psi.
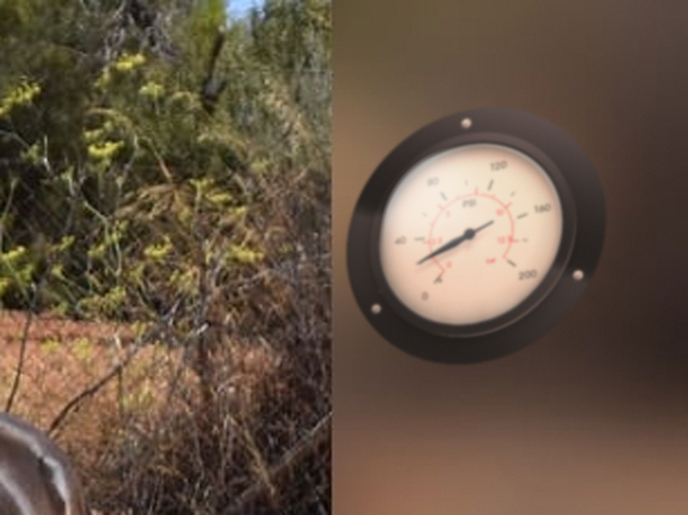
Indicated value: 20 psi
